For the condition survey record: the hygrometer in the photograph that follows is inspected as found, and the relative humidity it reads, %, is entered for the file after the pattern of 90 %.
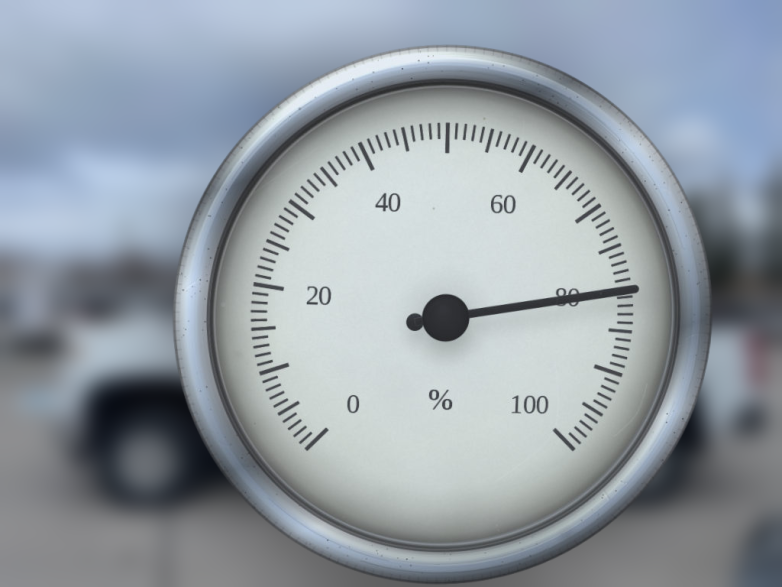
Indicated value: 80 %
